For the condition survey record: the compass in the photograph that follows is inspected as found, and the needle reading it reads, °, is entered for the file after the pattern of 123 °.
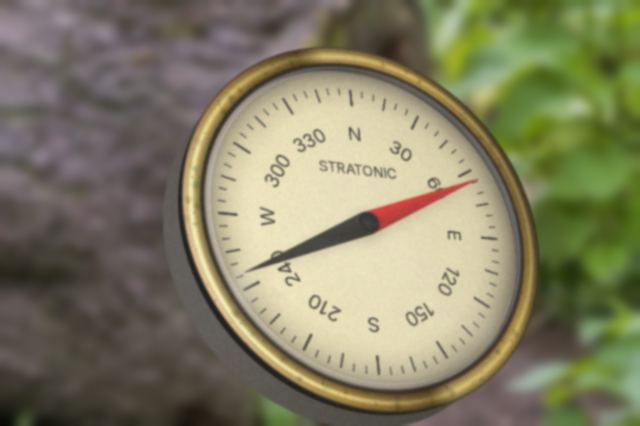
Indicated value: 65 °
